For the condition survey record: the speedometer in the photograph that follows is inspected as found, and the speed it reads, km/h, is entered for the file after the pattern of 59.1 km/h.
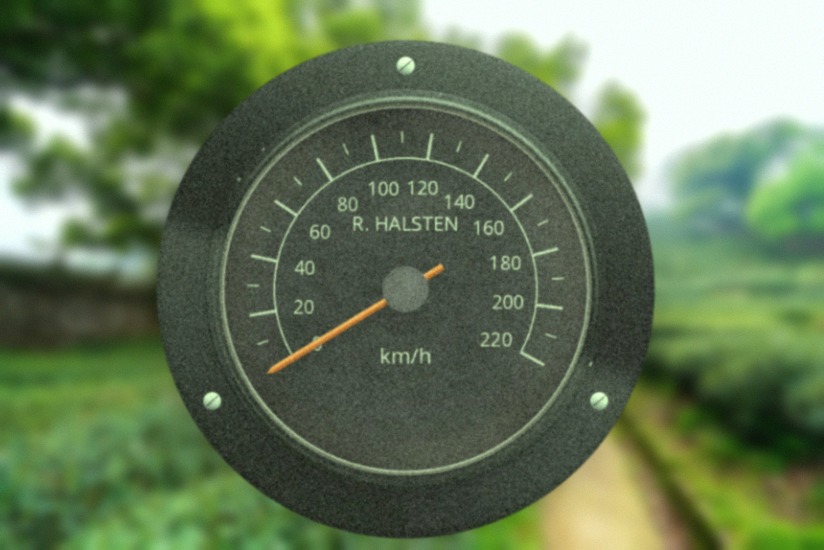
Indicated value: 0 km/h
